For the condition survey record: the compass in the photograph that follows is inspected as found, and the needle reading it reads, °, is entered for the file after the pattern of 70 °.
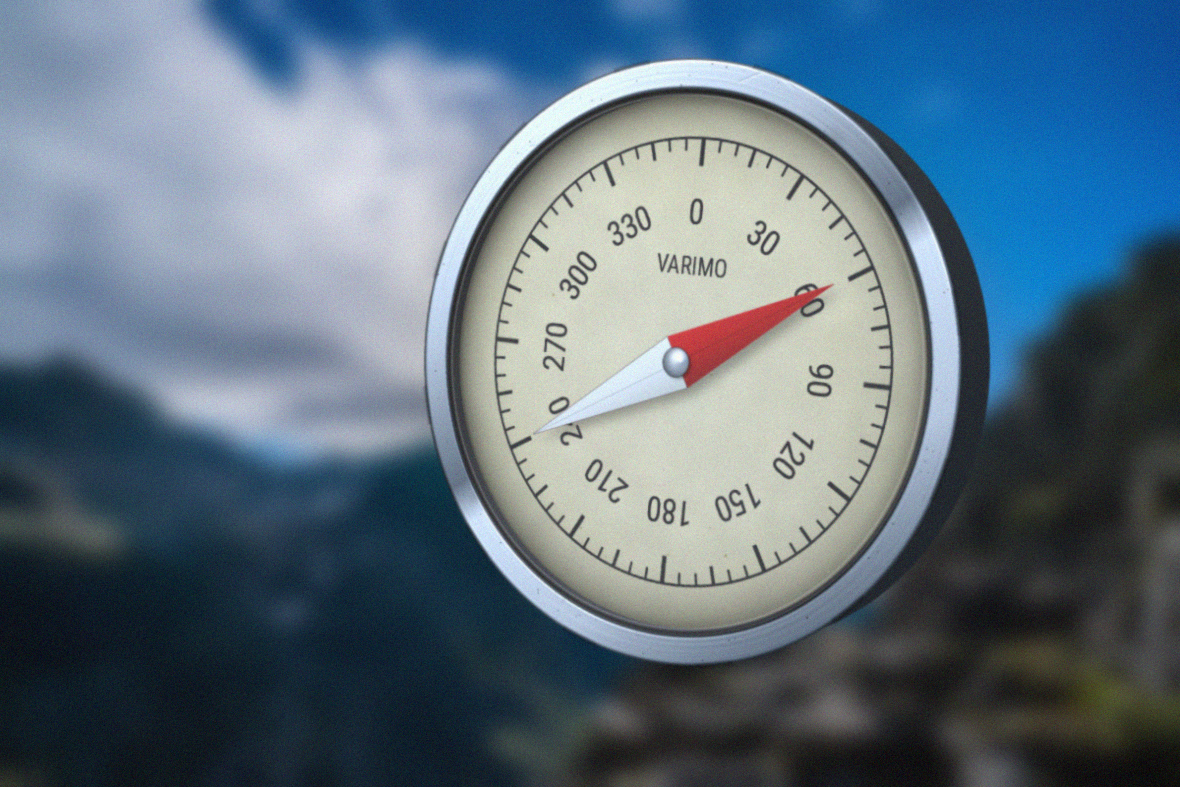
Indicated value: 60 °
